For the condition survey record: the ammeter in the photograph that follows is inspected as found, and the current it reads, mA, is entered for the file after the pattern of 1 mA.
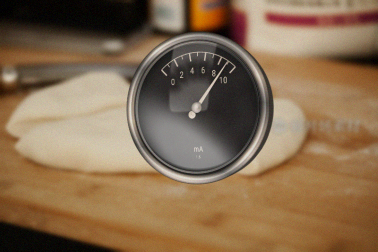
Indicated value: 9 mA
